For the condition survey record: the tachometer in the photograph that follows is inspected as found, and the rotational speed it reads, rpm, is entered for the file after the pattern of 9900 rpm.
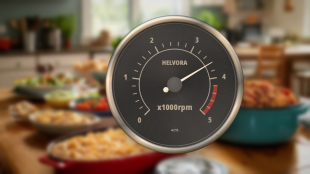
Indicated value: 3600 rpm
